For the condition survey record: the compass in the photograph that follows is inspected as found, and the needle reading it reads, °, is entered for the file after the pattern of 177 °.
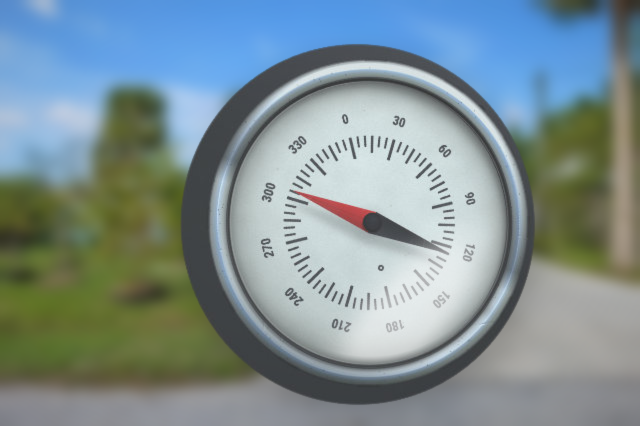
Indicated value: 305 °
